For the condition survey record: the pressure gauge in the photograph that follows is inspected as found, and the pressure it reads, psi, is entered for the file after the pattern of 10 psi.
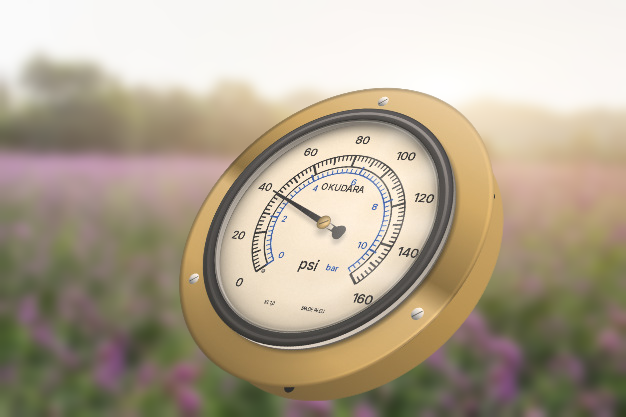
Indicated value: 40 psi
